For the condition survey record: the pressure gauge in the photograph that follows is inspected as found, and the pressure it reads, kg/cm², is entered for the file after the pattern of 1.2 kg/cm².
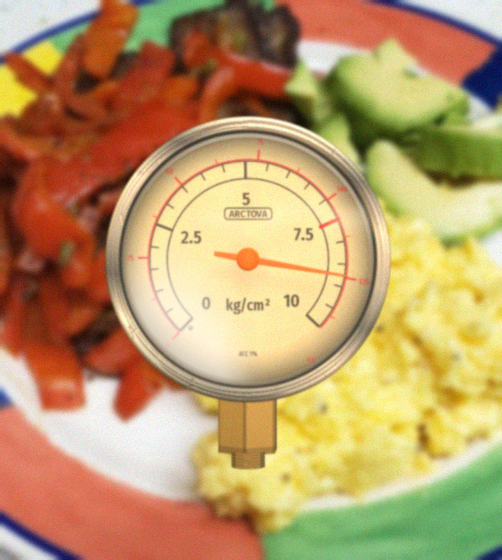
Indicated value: 8.75 kg/cm²
